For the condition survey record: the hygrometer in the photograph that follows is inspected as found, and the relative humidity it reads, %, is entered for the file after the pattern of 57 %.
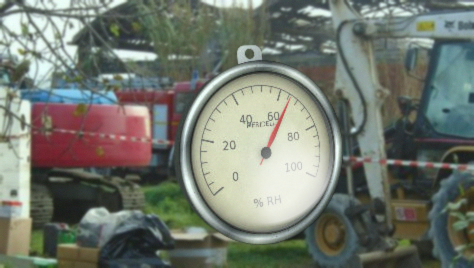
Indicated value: 64 %
